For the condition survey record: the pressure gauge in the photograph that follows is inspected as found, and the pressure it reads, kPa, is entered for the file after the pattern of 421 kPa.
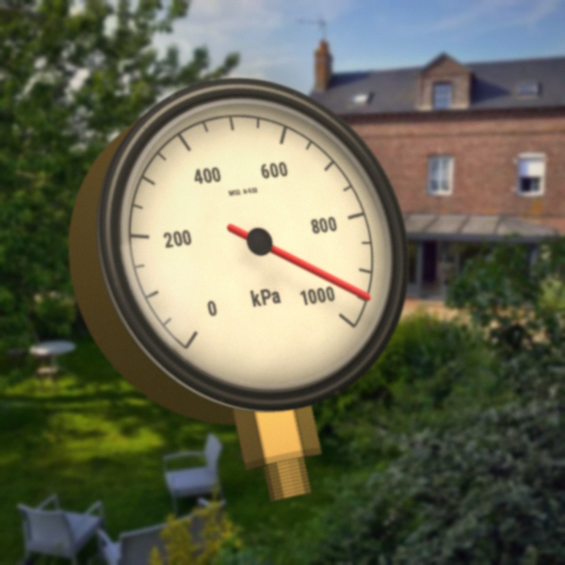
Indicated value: 950 kPa
